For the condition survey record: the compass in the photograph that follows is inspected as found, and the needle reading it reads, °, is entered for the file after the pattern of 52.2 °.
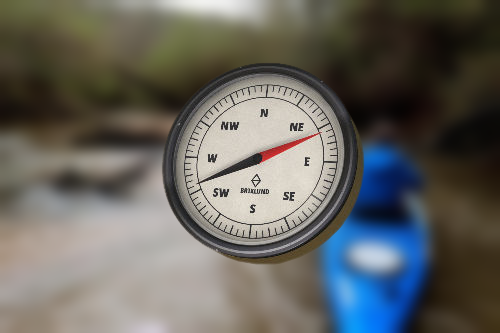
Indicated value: 65 °
